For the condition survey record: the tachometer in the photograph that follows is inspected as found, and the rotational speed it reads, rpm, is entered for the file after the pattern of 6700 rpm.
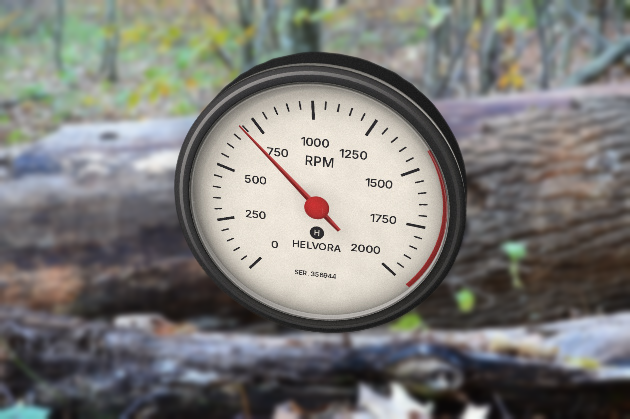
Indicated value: 700 rpm
